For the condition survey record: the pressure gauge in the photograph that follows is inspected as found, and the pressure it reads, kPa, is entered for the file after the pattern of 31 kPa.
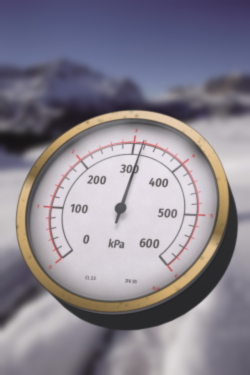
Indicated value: 320 kPa
